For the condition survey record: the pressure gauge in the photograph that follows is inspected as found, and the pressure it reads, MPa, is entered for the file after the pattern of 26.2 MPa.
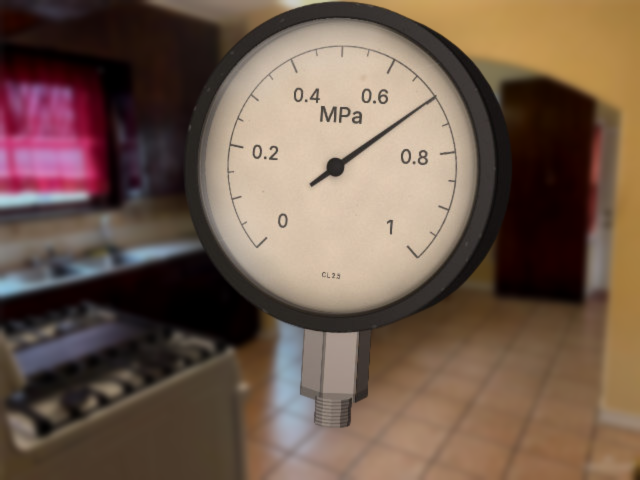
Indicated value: 0.7 MPa
